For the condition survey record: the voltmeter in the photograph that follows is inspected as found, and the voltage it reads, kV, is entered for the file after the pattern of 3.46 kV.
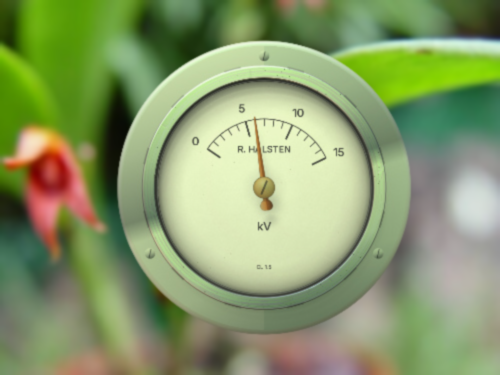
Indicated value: 6 kV
